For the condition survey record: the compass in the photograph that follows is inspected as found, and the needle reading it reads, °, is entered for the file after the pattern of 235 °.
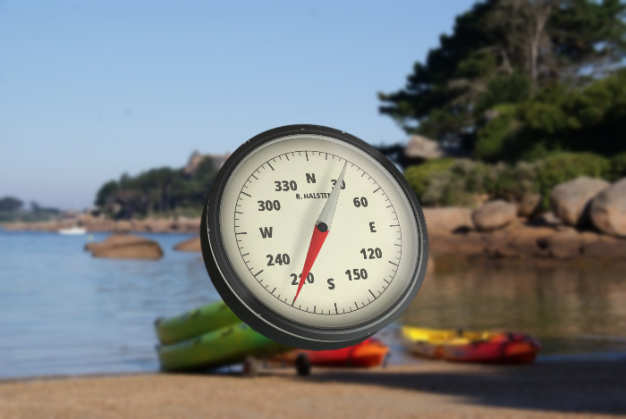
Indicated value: 210 °
